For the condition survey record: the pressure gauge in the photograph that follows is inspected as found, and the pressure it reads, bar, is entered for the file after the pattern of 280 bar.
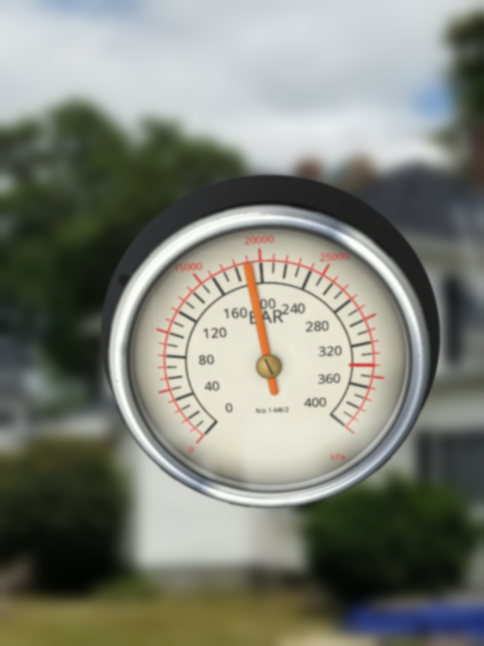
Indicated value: 190 bar
